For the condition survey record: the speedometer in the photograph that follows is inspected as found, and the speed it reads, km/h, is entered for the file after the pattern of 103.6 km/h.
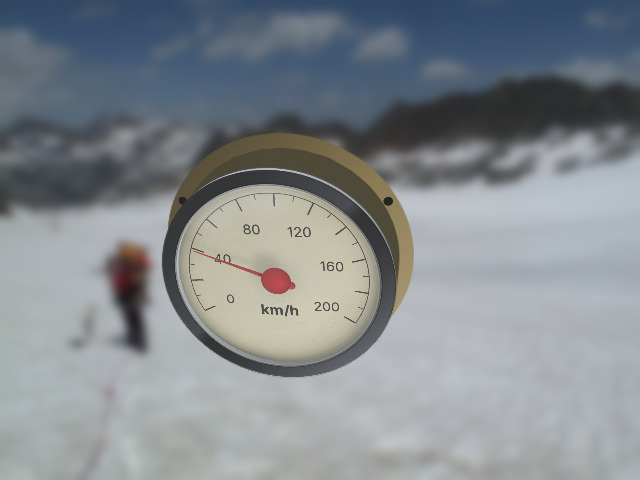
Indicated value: 40 km/h
